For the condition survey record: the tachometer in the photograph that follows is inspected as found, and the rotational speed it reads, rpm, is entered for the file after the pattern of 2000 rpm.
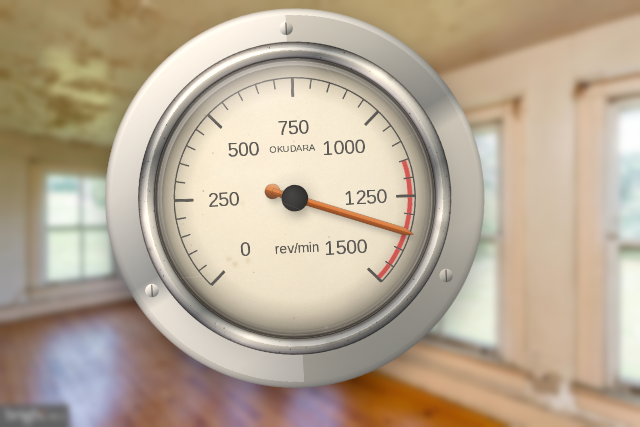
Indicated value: 1350 rpm
